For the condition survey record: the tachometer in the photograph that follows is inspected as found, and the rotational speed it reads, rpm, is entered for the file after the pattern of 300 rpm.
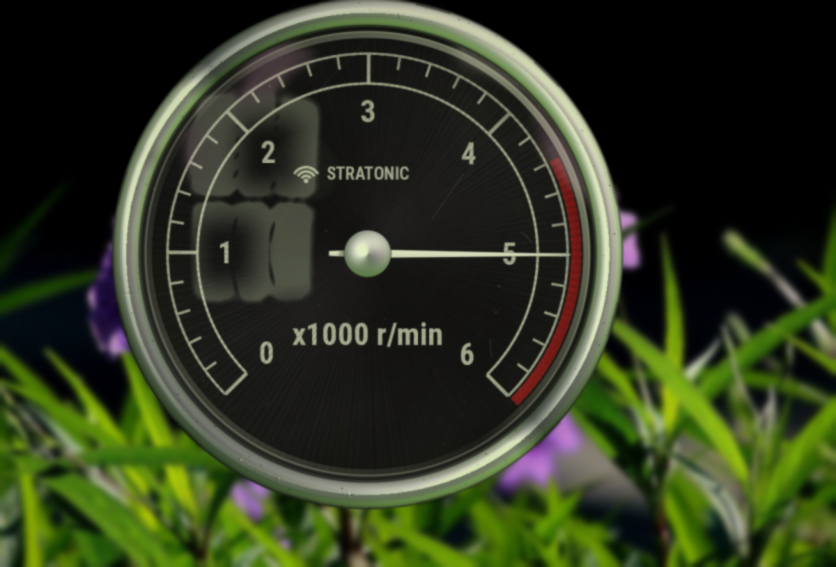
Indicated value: 5000 rpm
